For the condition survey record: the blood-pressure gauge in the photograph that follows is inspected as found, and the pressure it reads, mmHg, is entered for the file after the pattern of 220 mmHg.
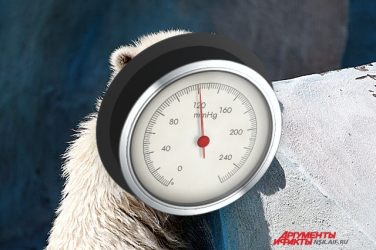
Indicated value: 120 mmHg
